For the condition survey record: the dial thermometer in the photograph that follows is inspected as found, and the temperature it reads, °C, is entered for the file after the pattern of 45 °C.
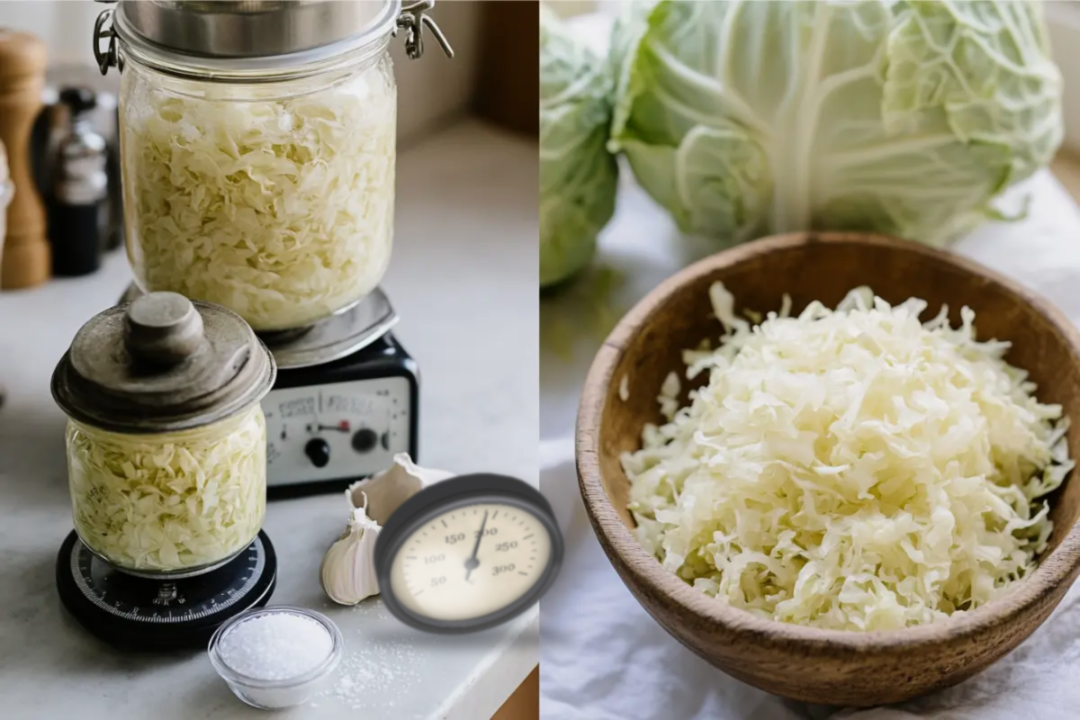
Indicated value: 190 °C
